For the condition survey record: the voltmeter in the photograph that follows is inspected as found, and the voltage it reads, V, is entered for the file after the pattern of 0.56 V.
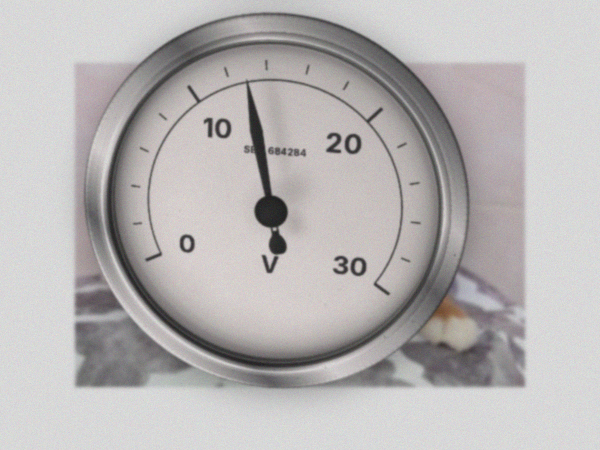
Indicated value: 13 V
